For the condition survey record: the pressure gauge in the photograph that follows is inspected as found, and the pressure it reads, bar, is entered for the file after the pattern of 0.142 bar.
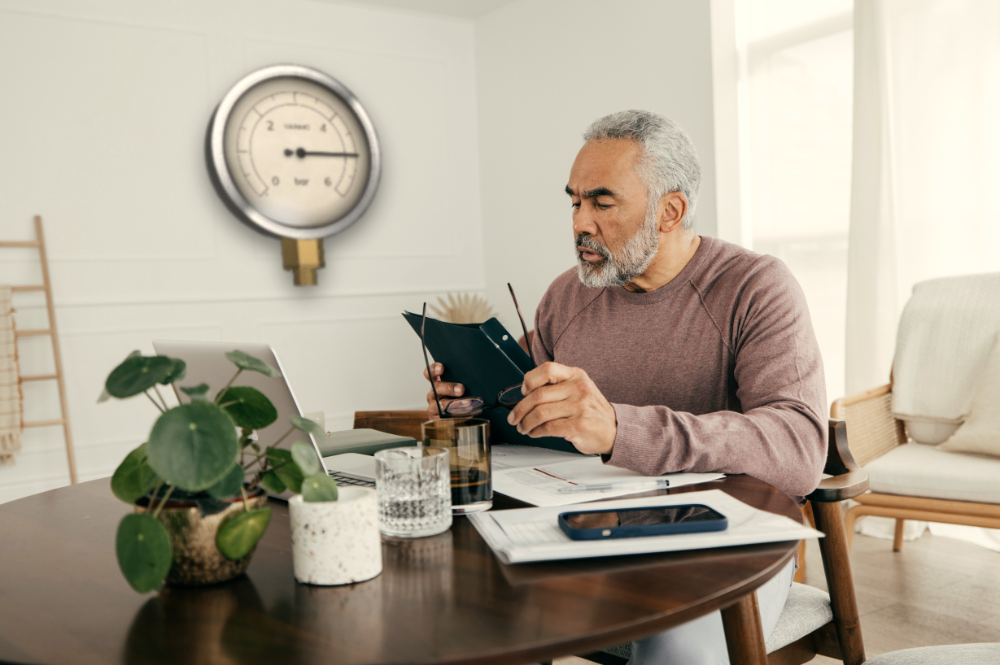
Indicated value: 5 bar
